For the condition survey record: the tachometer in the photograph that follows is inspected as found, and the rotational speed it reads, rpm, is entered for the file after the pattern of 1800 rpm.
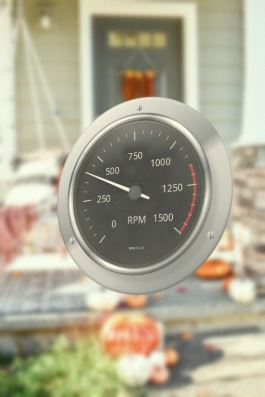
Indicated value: 400 rpm
